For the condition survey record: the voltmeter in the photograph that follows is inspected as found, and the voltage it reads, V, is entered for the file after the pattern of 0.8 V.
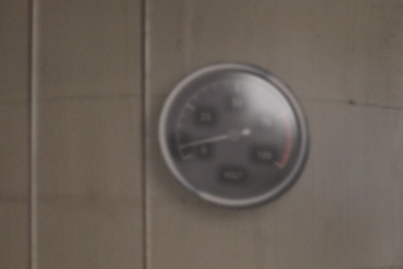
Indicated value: 5 V
